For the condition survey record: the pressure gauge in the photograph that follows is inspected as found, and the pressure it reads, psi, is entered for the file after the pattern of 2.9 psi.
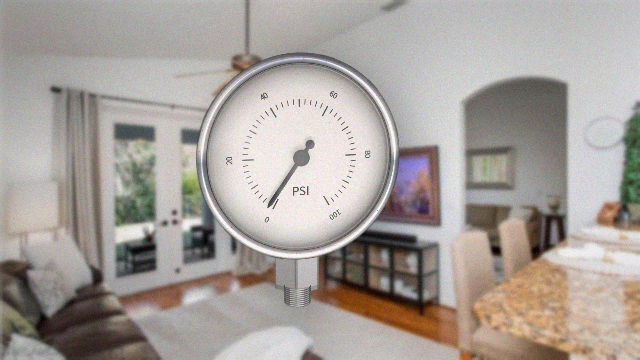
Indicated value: 2 psi
